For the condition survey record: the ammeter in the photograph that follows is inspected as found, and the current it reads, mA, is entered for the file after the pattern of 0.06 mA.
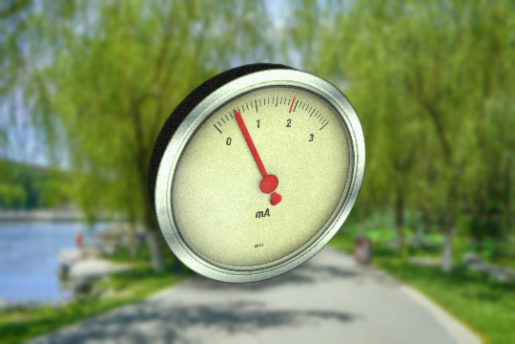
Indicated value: 0.5 mA
